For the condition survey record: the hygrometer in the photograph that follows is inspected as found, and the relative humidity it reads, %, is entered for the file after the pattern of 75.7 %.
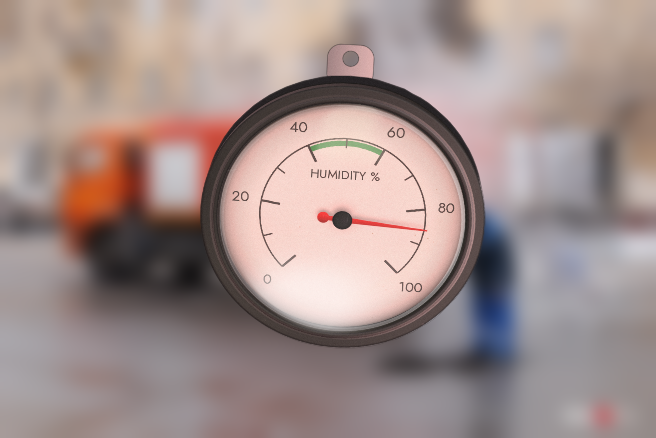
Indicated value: 85 %
